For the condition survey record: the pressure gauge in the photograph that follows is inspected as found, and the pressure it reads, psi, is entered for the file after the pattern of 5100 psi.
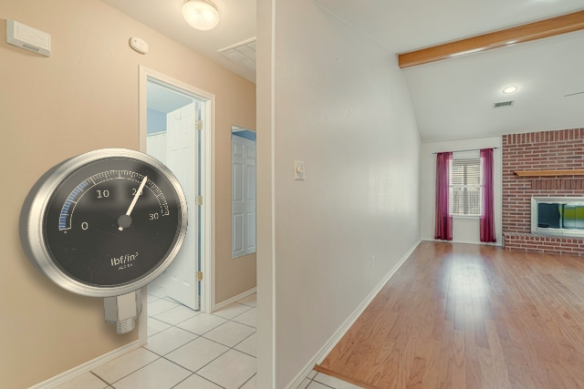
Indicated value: 20 psi
